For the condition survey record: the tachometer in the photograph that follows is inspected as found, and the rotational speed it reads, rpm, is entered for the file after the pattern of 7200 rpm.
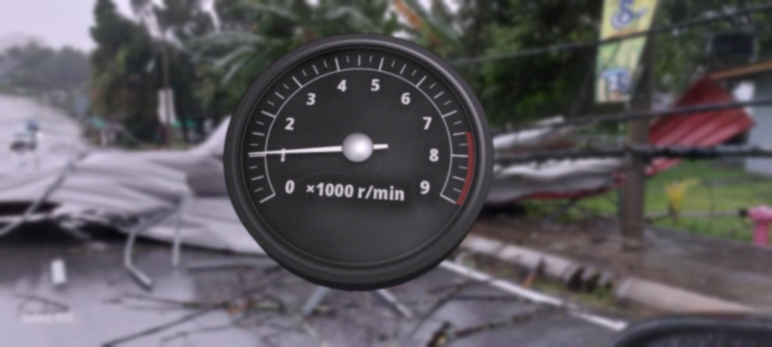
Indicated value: 1000 rpm
